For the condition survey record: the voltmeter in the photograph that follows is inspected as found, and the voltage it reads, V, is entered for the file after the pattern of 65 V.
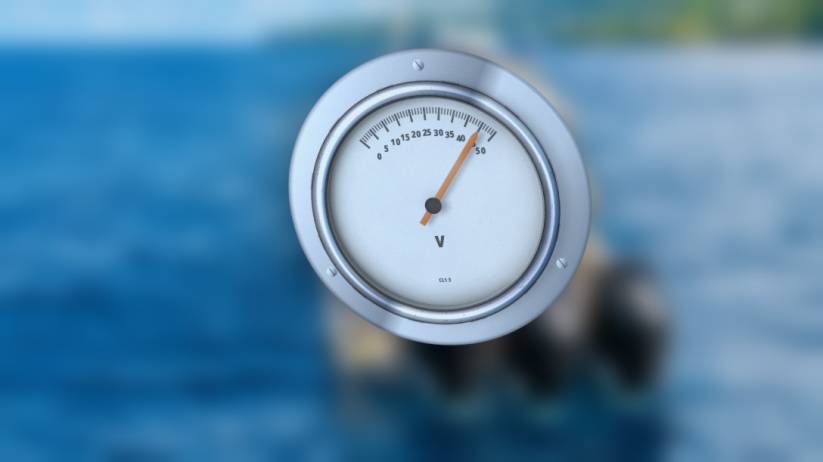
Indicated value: 45 V
